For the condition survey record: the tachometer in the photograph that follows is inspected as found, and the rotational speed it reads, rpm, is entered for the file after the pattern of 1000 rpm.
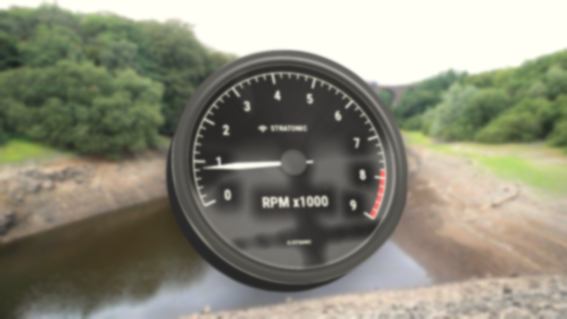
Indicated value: 800 rpm
